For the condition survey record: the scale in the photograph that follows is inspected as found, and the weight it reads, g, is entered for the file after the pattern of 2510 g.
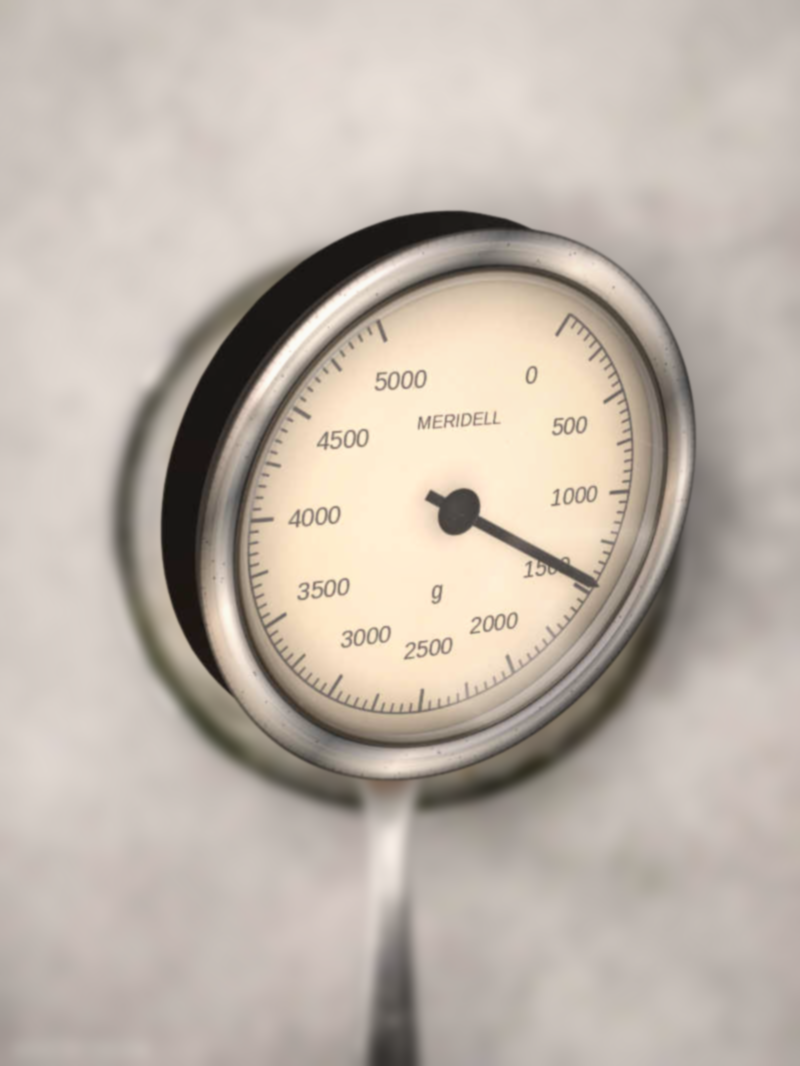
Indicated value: 1450 g
